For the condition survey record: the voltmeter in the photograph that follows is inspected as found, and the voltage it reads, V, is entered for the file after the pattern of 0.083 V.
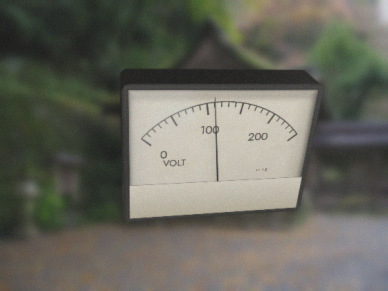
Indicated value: 110 V
